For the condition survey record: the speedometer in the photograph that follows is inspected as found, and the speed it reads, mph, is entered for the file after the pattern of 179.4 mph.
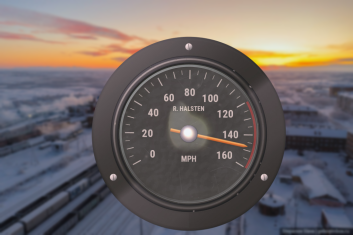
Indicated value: 147.5 mph
